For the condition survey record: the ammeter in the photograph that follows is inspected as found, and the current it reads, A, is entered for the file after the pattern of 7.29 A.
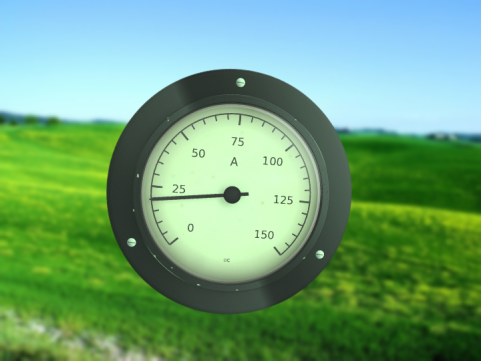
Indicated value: 20 A
